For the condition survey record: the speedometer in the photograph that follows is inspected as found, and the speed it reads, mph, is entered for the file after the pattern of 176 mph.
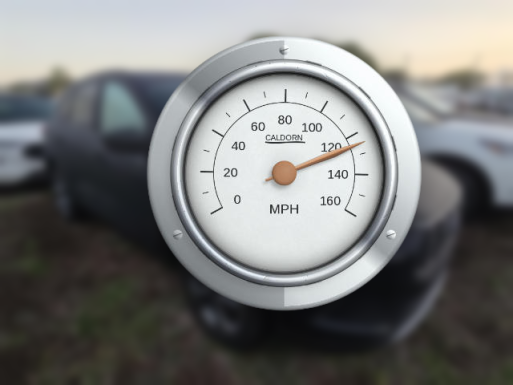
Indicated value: 125 mph
